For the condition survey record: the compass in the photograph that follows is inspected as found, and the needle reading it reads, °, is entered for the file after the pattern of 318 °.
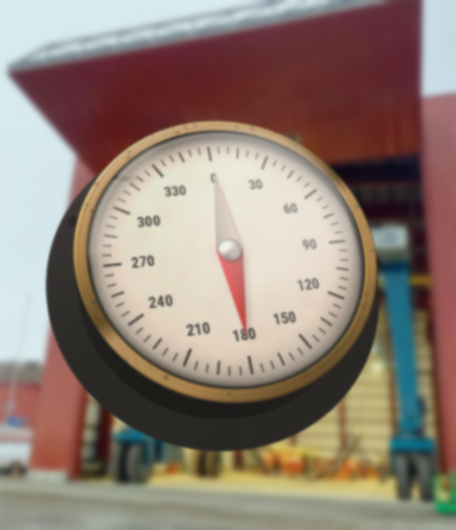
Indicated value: 180 °
